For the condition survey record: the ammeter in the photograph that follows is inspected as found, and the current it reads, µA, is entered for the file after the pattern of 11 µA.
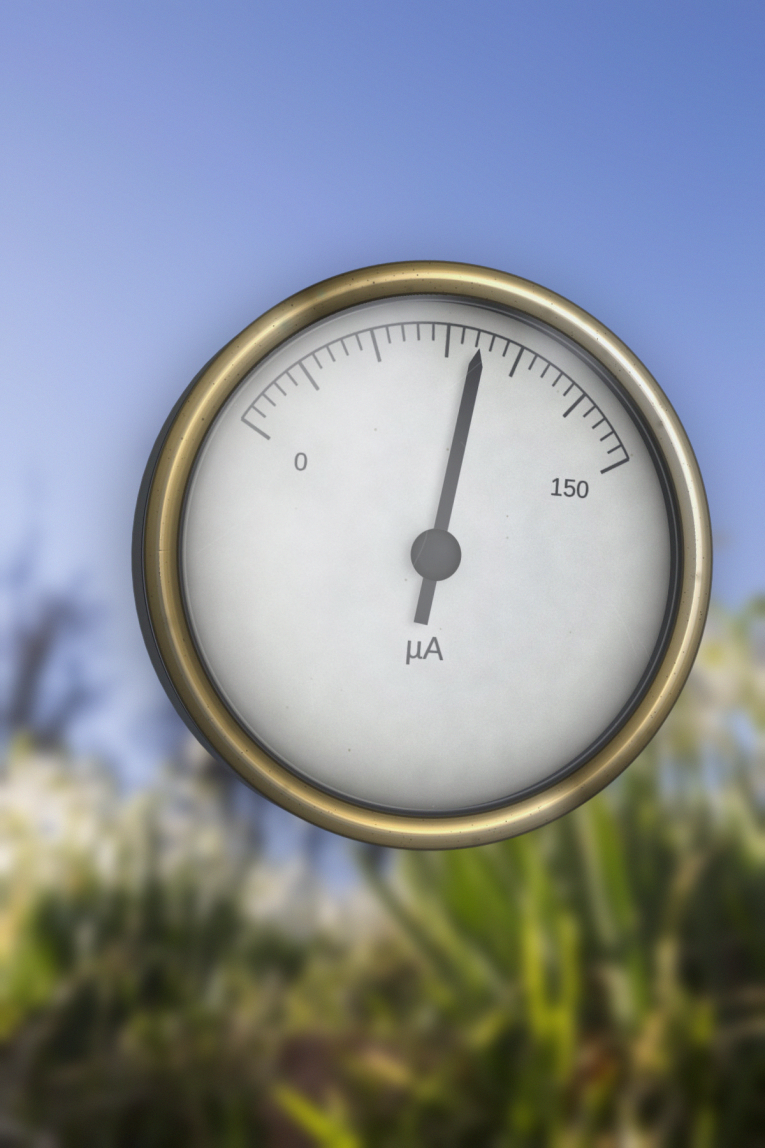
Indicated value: 85 µA
